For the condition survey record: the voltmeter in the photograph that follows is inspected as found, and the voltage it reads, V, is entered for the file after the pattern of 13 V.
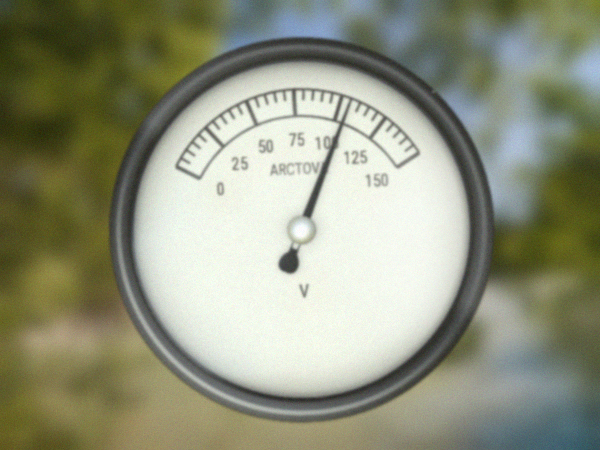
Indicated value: 105 V
